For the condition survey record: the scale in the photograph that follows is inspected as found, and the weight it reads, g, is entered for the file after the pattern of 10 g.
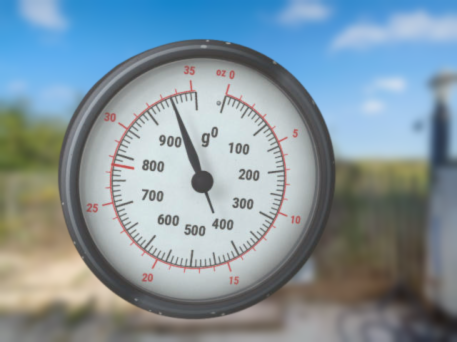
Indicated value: 950 g
